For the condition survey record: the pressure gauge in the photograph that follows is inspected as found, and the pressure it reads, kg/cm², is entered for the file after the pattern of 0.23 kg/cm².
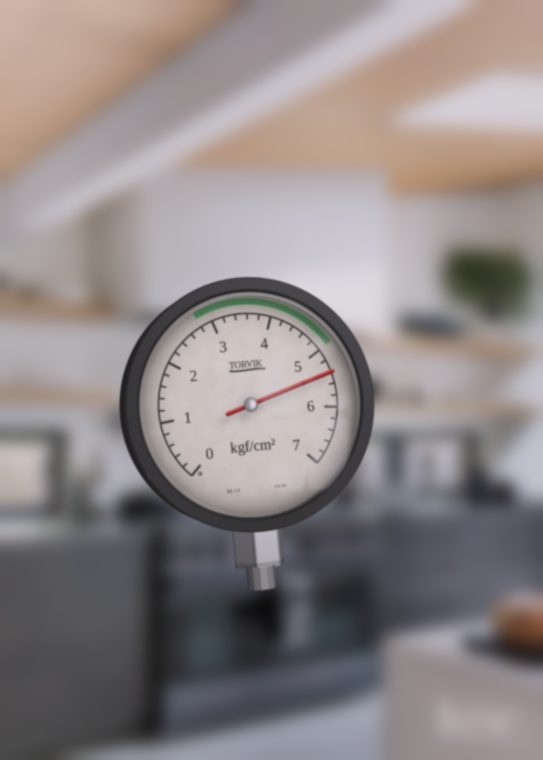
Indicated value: 5.4 kg/cm²
